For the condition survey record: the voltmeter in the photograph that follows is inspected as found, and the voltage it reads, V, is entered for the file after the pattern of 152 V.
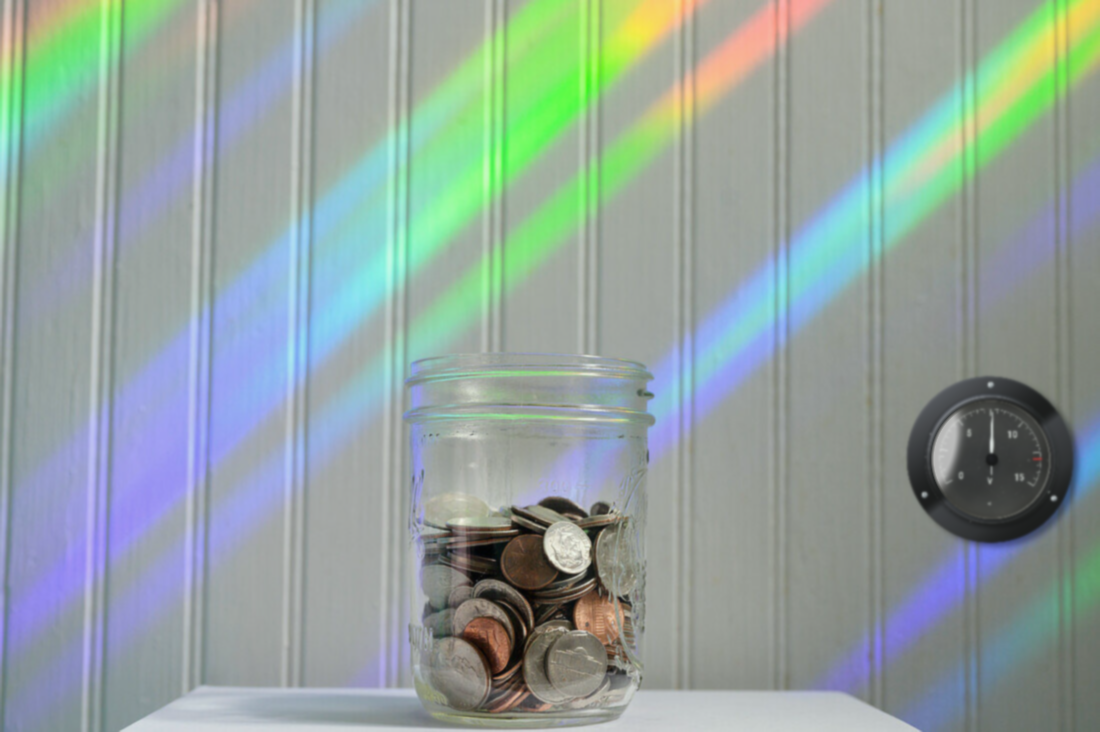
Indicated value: 7.5 V
